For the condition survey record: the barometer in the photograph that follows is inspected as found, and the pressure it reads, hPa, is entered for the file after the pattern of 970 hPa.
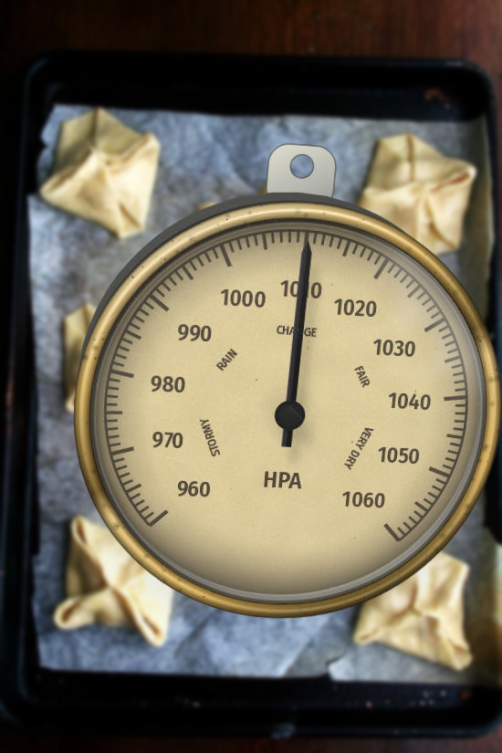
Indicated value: 1010 hPa
